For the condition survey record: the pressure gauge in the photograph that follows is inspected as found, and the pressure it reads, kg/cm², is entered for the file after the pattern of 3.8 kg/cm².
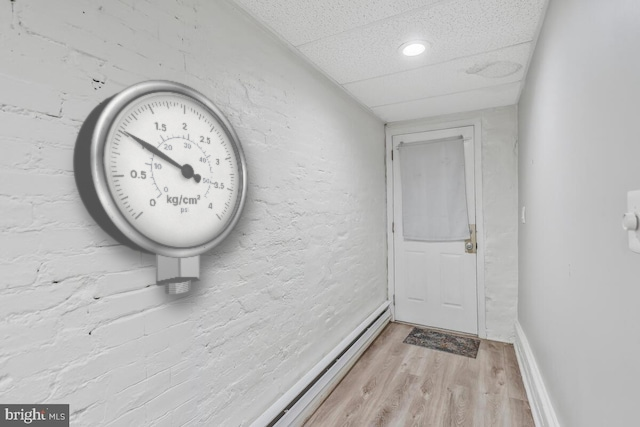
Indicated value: 1 kg/cm²
